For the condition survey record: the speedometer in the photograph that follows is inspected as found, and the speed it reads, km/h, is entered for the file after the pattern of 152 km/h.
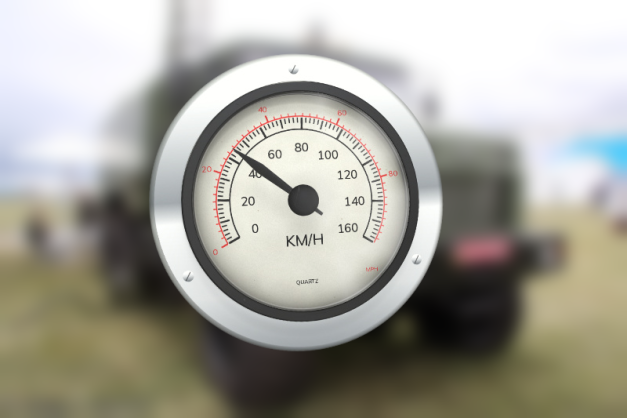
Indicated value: 44 km/h
